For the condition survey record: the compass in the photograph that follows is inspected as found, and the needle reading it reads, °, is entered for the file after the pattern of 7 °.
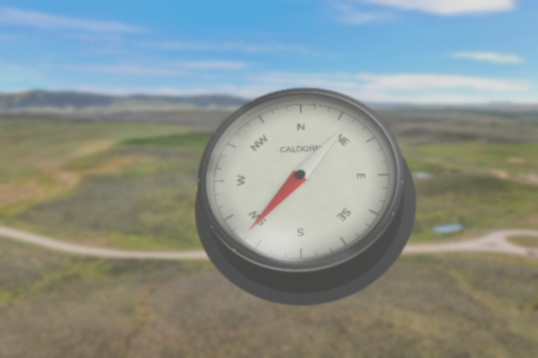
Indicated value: 220 °
